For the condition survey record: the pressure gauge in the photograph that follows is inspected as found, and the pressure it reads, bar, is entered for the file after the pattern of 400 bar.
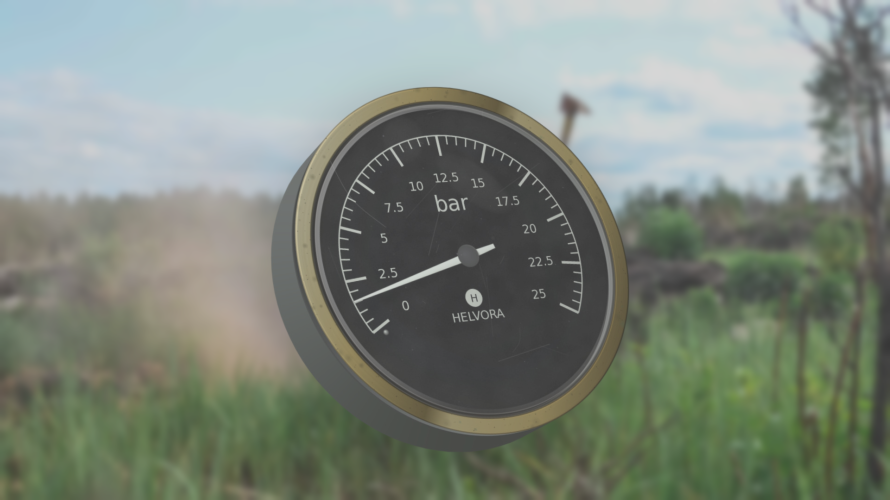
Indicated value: 1.5 bar
